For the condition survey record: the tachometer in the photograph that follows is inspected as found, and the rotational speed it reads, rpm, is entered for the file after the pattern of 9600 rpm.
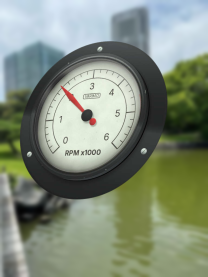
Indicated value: 2000 rpm
